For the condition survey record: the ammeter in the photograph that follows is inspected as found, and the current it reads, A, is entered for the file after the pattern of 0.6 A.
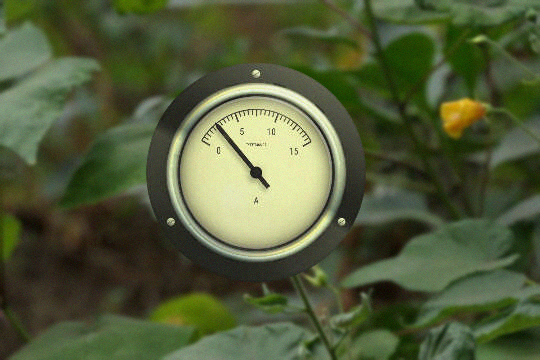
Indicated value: 2.5 A
